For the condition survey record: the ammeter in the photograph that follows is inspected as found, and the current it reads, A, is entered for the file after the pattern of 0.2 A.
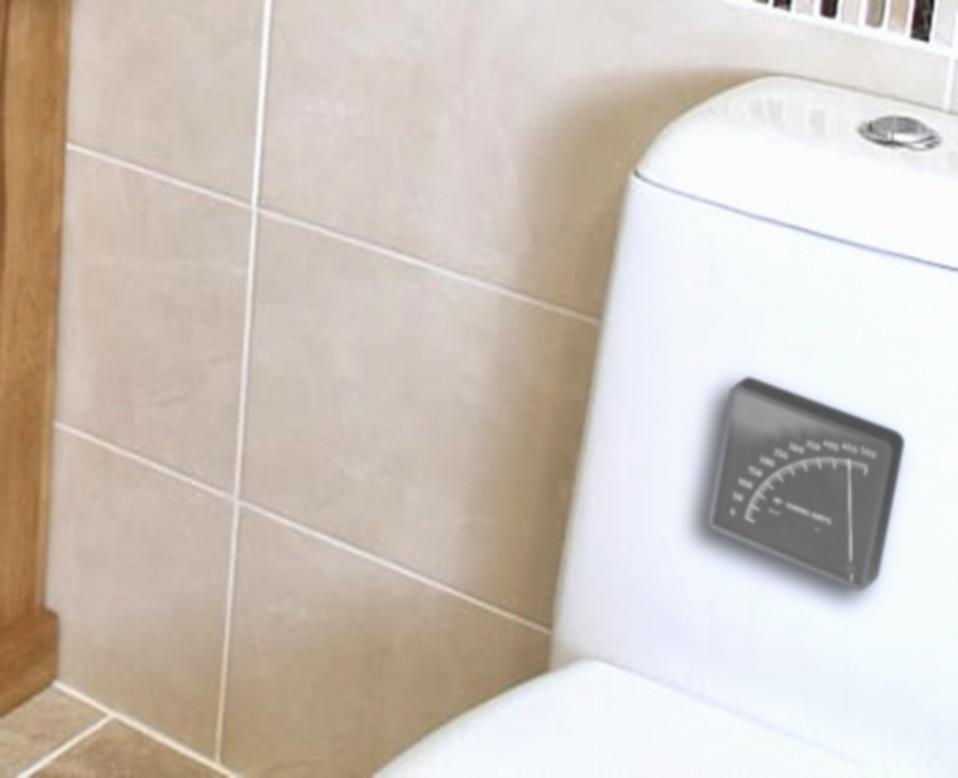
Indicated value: 450 A
